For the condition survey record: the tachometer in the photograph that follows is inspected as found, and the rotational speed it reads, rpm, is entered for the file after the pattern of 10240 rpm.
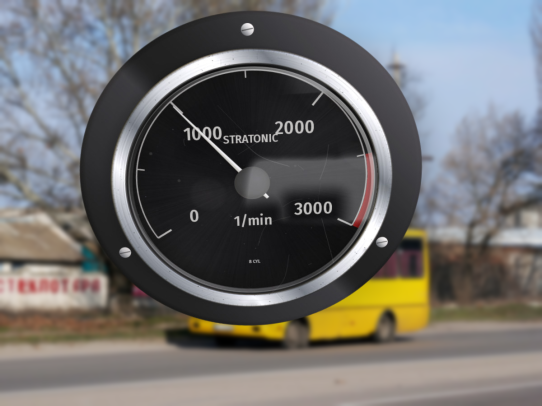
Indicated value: 1000 rpm
